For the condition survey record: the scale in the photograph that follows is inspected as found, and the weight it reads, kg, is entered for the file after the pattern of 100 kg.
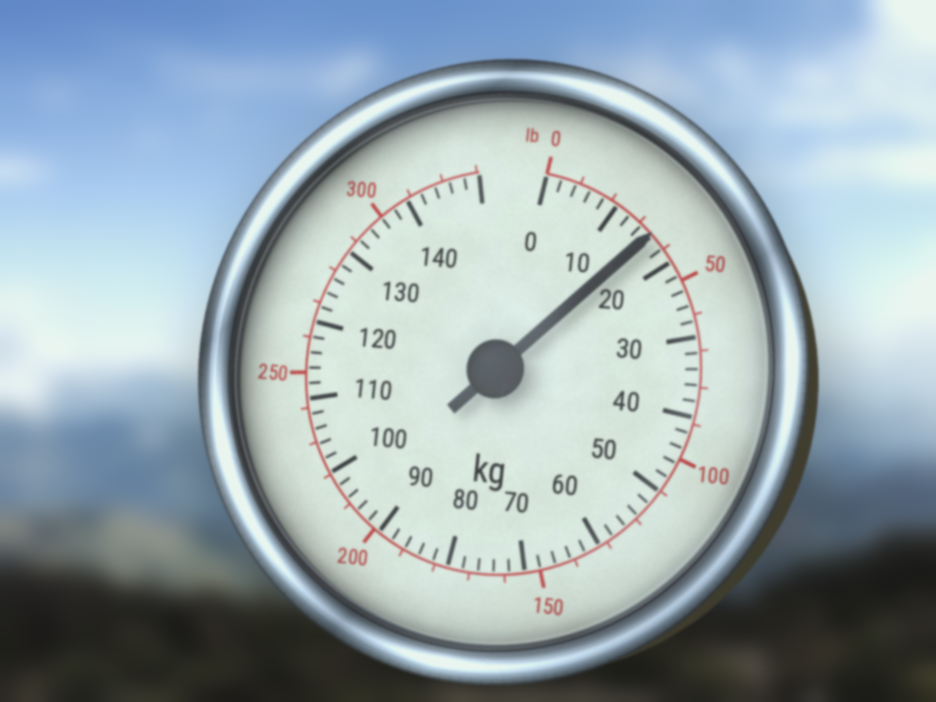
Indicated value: 16 kg
